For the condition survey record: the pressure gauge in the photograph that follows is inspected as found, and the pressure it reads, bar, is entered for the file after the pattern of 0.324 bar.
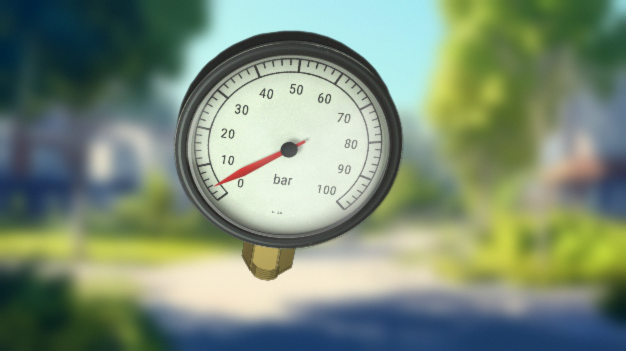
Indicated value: 4 bar
